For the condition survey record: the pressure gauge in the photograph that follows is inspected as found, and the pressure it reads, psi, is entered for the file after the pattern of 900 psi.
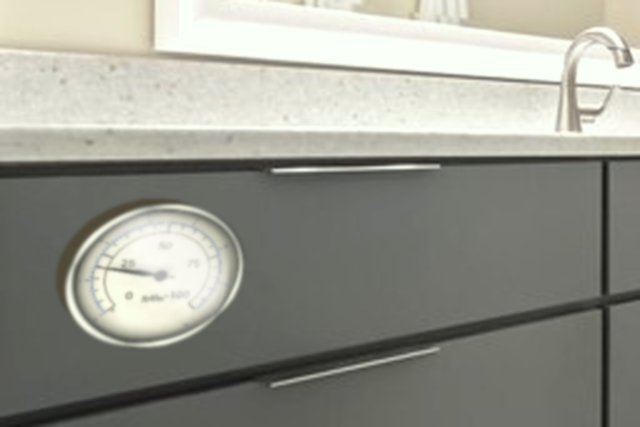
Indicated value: 20 psi
